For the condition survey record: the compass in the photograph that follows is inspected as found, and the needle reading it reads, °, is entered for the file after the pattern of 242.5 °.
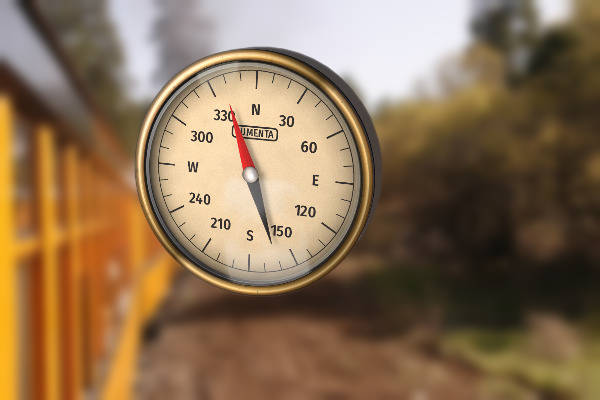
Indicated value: 340 °
